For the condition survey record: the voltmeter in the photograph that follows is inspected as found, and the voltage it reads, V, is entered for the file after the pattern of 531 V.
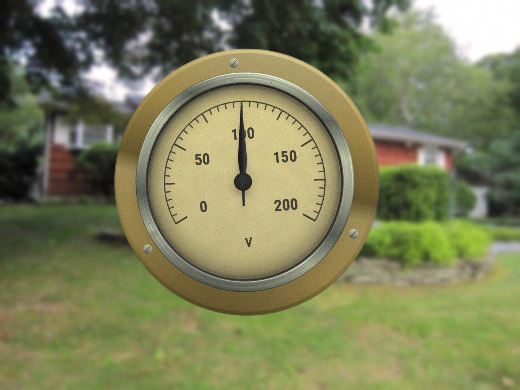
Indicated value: 100 V
